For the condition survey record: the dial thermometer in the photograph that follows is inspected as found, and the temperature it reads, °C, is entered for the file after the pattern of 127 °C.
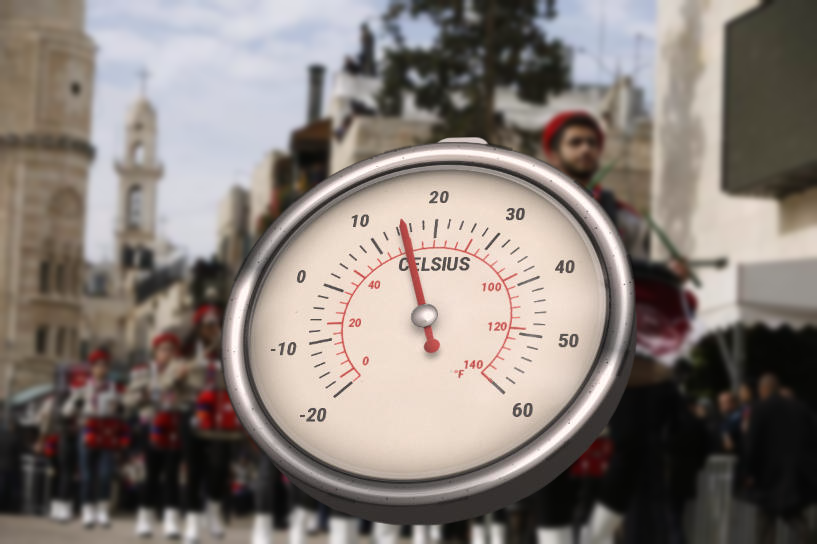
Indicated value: 15 °C
